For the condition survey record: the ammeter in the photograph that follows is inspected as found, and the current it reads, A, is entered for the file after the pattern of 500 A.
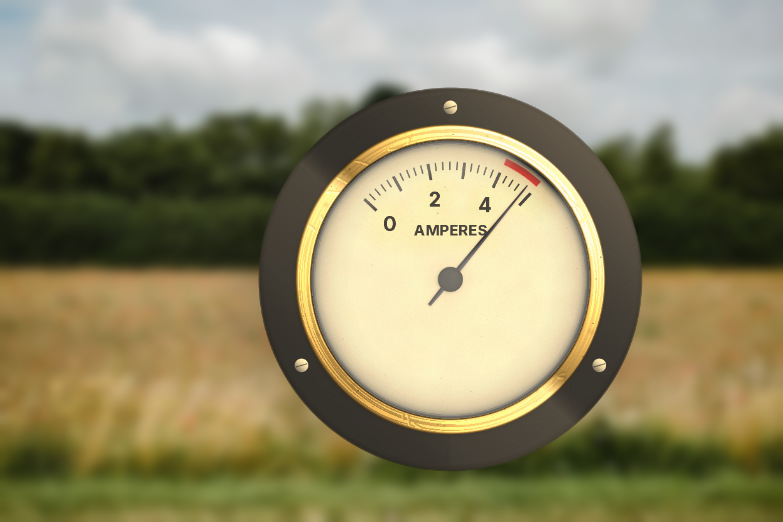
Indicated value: 4.8 A
